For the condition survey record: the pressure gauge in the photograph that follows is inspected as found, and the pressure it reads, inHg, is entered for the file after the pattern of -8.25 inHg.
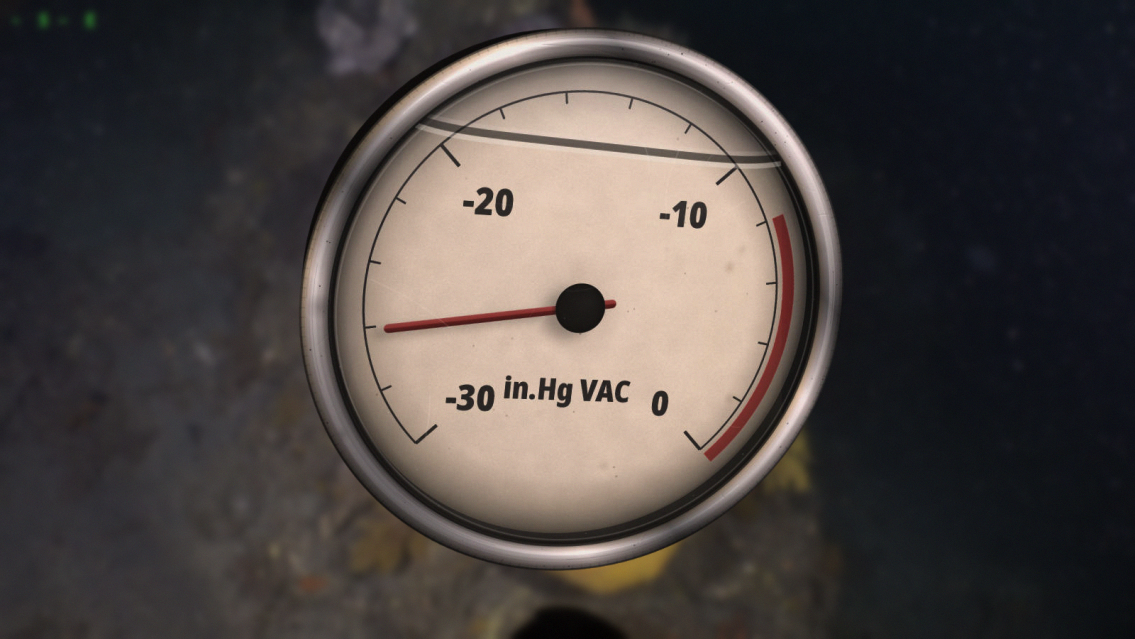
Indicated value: -26 inHg
